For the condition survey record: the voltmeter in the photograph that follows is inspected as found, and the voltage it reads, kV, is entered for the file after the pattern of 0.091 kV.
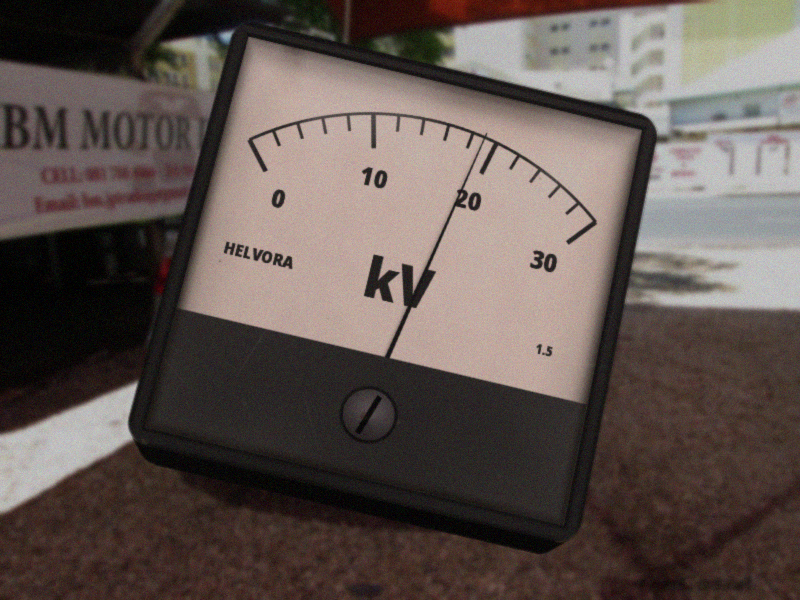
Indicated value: 19 kV
